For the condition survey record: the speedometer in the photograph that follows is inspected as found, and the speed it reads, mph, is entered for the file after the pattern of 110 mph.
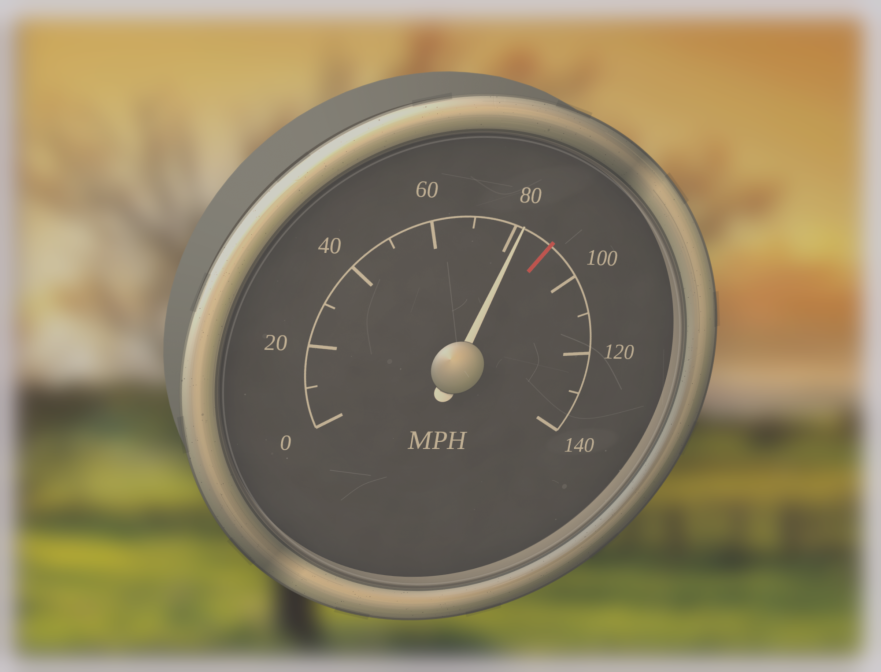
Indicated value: 80 mph
